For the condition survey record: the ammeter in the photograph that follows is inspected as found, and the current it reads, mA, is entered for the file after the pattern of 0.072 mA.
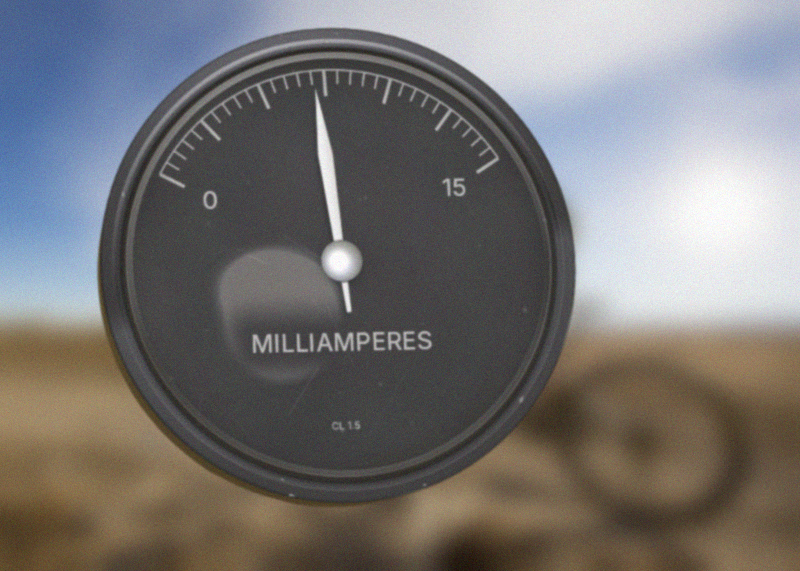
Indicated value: 7 mA
